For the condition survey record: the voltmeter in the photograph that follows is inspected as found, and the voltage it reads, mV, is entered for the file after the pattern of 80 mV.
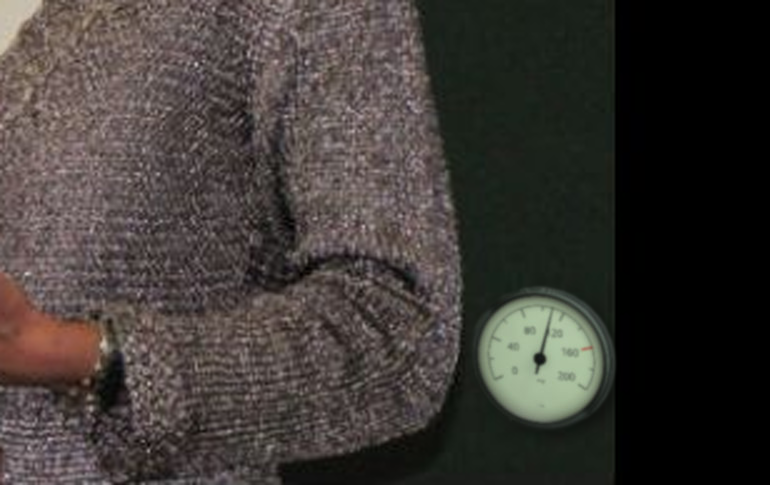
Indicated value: 110 mV
